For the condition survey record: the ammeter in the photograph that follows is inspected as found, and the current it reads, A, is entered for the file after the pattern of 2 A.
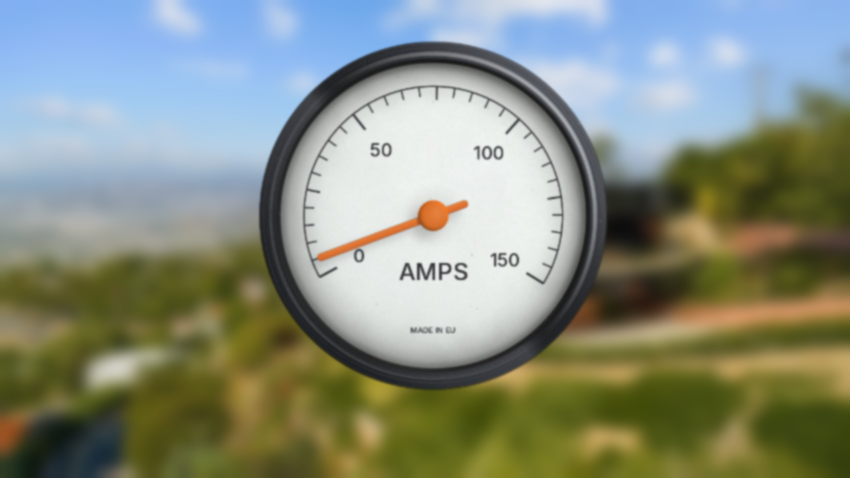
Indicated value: 5 A
